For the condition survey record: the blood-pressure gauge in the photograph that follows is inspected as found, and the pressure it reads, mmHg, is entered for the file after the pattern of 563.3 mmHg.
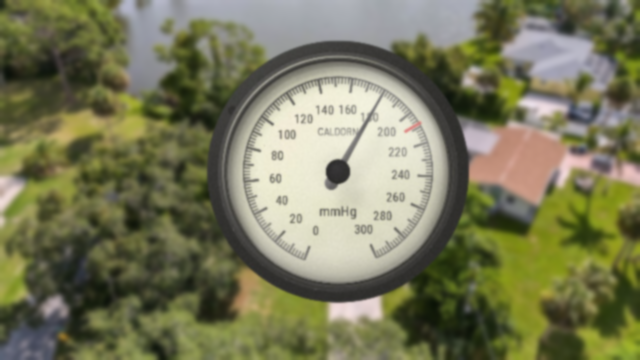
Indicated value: 180 mmHg
